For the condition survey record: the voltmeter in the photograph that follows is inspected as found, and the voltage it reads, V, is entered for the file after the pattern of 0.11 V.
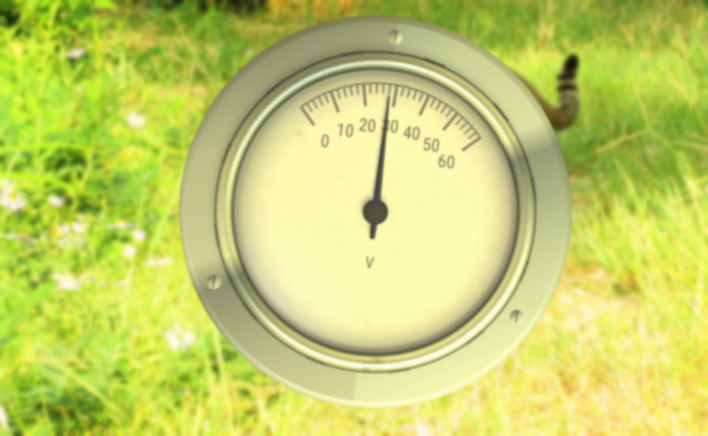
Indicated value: 28 V
